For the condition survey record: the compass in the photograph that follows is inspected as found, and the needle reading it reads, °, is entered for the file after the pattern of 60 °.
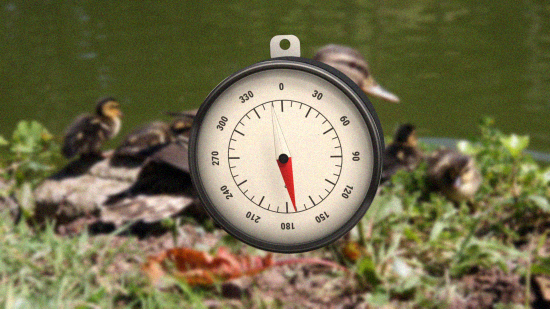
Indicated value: 170 °
